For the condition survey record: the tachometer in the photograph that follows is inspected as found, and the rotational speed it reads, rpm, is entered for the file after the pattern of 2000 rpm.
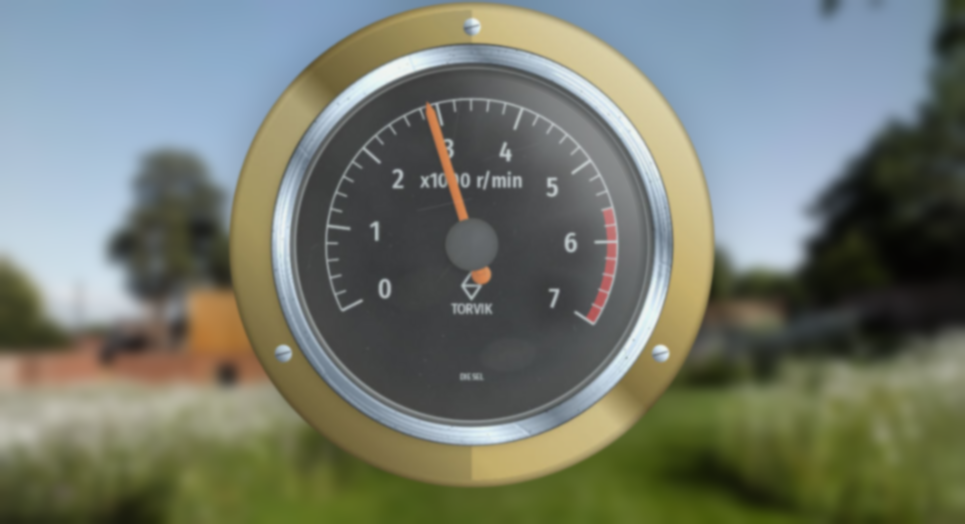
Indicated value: 2900 rpm
